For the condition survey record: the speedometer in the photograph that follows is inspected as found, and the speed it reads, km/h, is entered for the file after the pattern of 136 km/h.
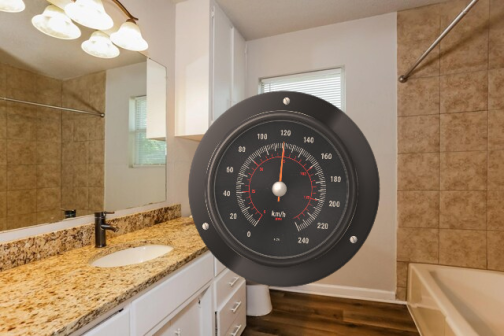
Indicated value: 120 km/h
